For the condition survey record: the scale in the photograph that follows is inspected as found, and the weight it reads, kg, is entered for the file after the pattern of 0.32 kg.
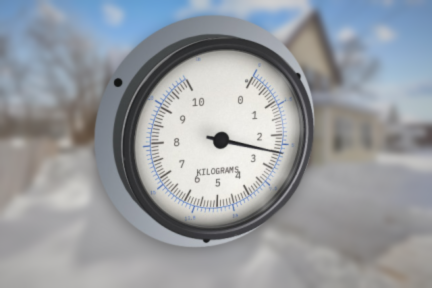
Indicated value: 2.5 kg
